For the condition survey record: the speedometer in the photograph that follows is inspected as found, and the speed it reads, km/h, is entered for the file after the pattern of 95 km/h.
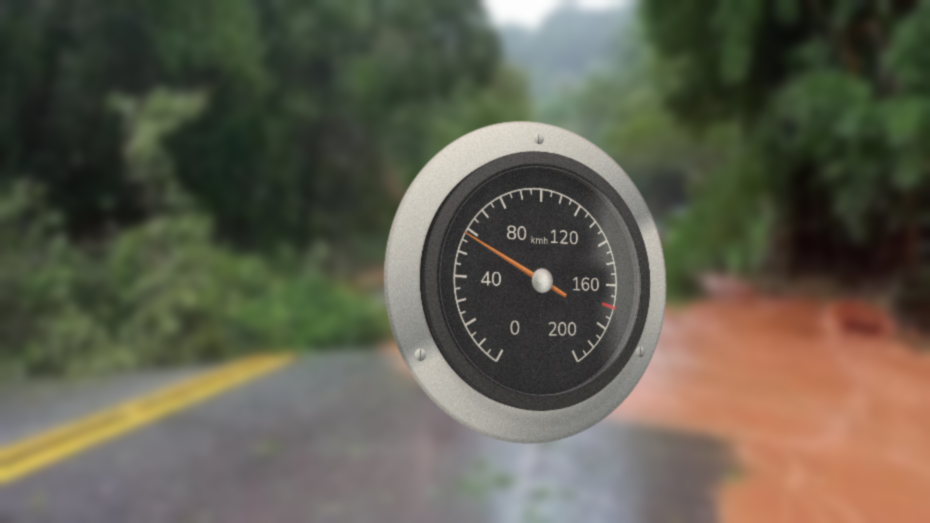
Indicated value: 57.5 km/h
